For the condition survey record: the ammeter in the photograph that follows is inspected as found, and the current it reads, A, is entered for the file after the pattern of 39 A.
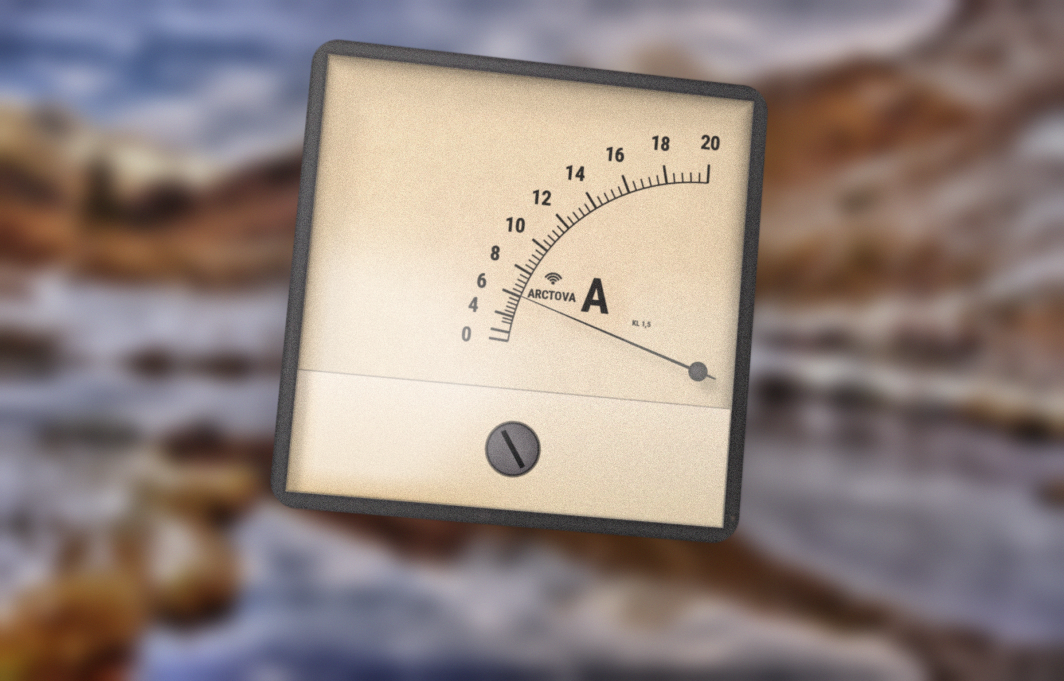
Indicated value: 6 A
